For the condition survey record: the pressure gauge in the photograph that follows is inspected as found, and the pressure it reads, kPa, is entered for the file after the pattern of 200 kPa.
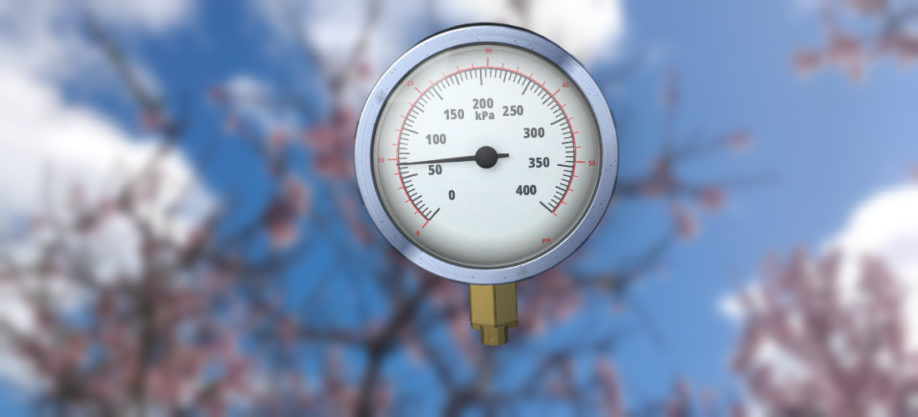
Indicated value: 65 kPa
